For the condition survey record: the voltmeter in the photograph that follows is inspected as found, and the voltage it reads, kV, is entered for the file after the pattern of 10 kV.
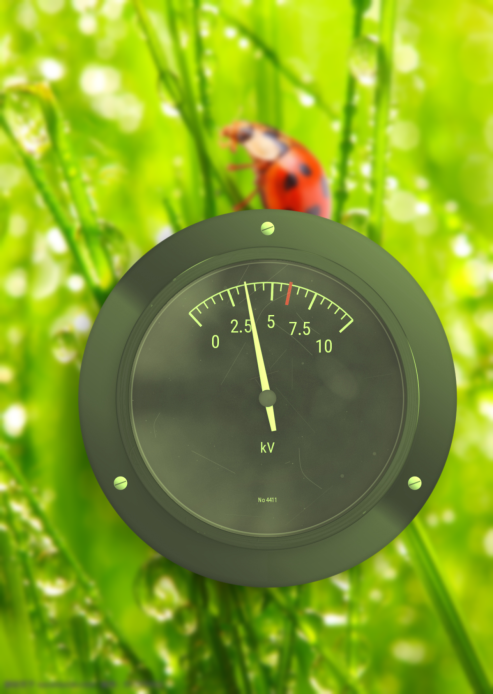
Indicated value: 3.5 kV
